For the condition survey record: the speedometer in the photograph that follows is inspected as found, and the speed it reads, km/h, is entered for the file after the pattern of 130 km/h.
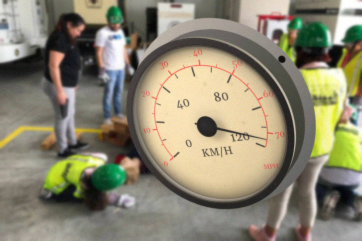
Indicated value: 115 km/h
